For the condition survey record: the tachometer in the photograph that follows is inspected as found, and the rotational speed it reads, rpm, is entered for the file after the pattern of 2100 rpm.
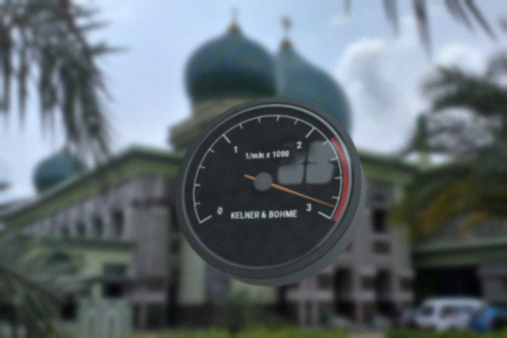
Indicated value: 2900 rpm
